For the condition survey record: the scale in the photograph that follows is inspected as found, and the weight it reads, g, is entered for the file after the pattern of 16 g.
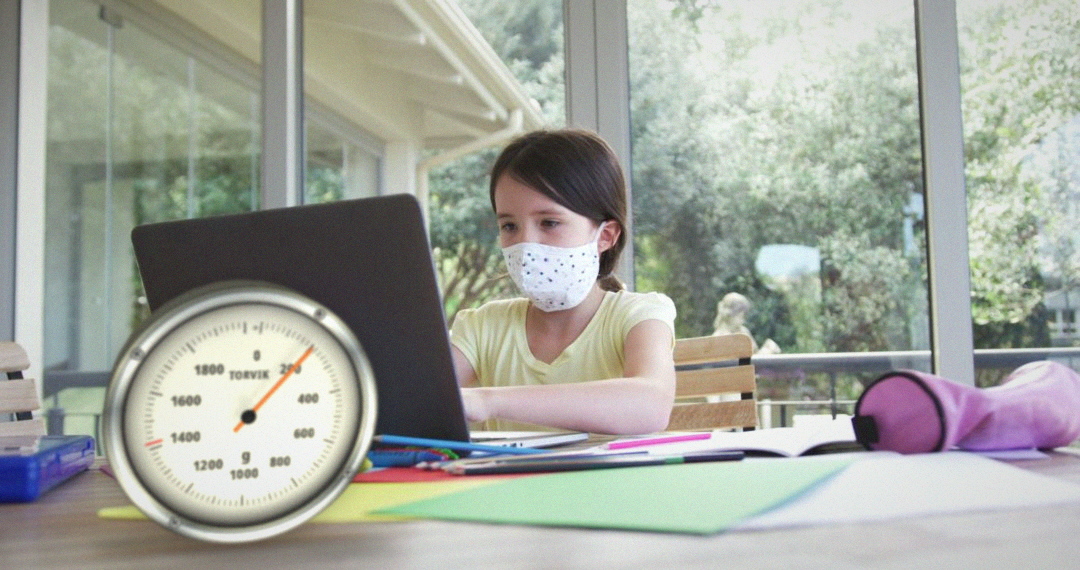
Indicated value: 200 g
